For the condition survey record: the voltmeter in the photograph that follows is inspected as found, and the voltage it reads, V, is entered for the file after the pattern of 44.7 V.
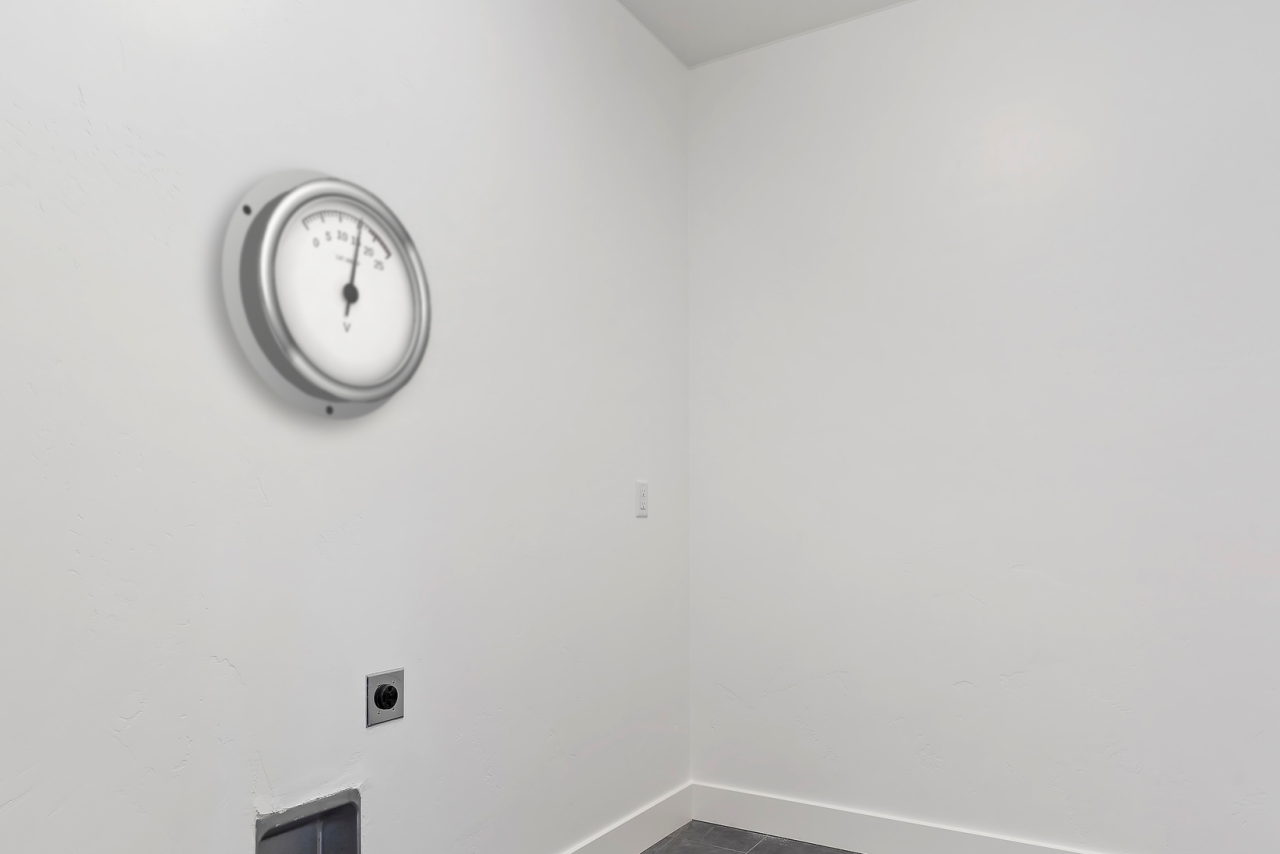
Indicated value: 15 V
